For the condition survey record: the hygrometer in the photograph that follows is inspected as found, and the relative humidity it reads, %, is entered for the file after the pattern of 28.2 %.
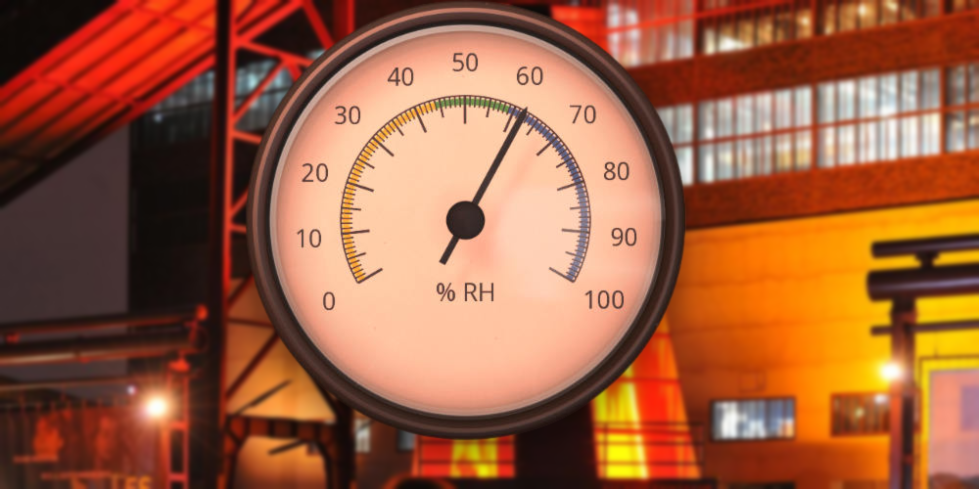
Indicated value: 62 %
